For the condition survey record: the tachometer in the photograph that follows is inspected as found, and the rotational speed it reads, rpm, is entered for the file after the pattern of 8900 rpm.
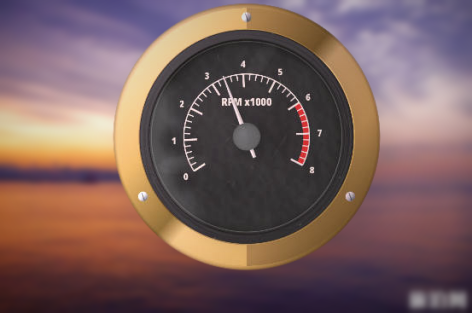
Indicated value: 3400 rpm
